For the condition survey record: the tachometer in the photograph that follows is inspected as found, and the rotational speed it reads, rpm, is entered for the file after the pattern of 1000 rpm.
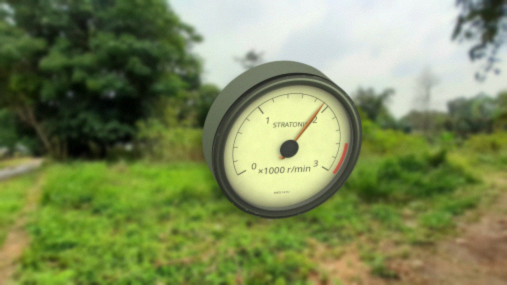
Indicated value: 1900 rpm
